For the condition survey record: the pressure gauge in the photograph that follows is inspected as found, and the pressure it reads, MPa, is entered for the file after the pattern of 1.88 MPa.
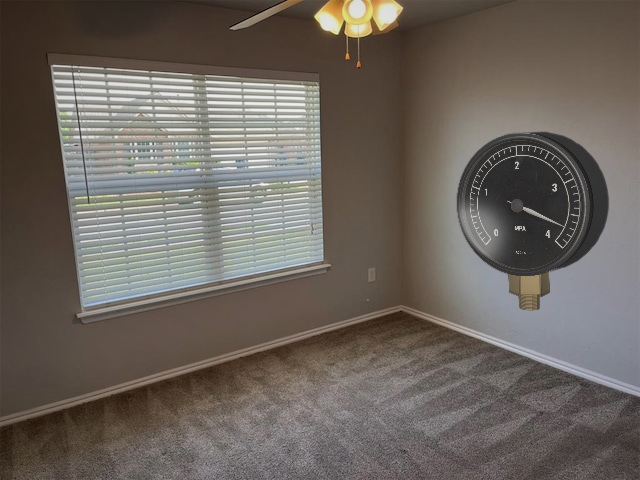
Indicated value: 3.7 MPa
